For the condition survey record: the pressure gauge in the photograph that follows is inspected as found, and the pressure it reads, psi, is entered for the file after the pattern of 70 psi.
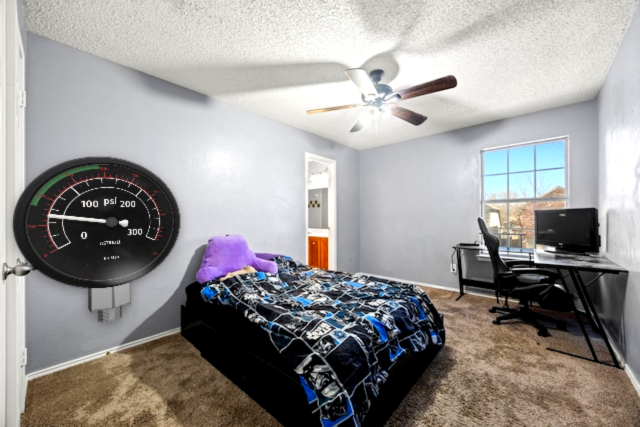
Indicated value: 50 psi
